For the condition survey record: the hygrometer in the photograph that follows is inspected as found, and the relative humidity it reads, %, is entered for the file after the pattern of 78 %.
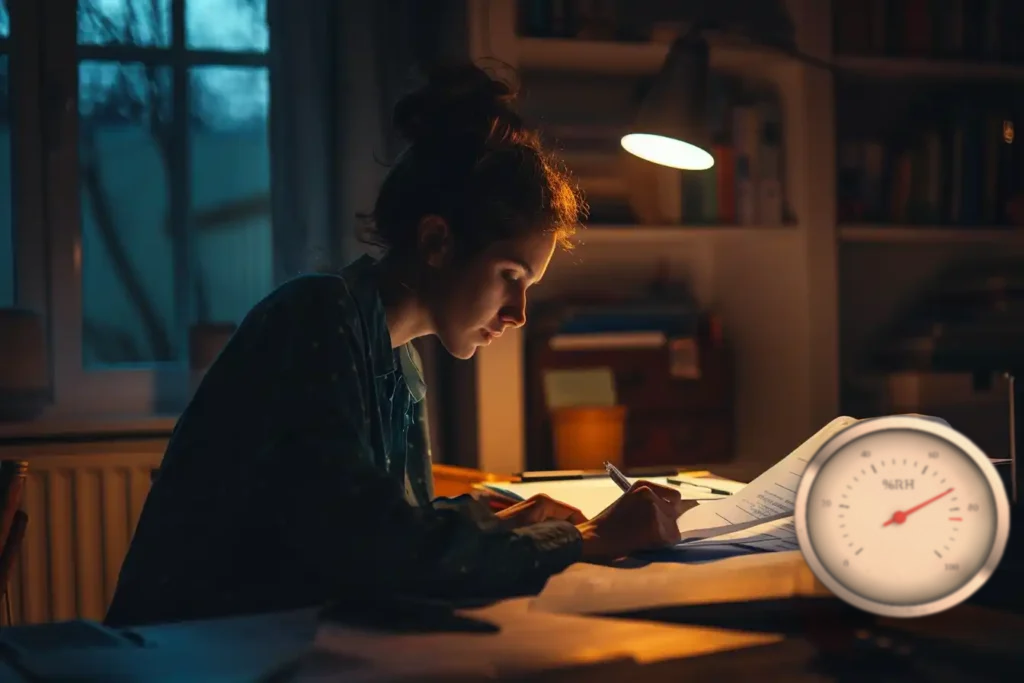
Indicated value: 72 %
